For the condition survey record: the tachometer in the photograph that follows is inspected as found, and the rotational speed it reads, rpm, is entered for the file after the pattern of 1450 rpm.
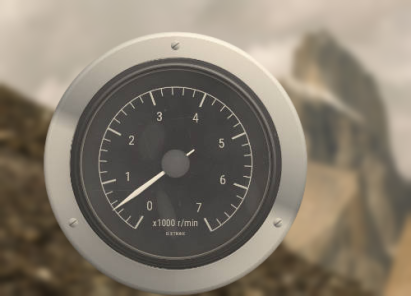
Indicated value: 500 rpm
